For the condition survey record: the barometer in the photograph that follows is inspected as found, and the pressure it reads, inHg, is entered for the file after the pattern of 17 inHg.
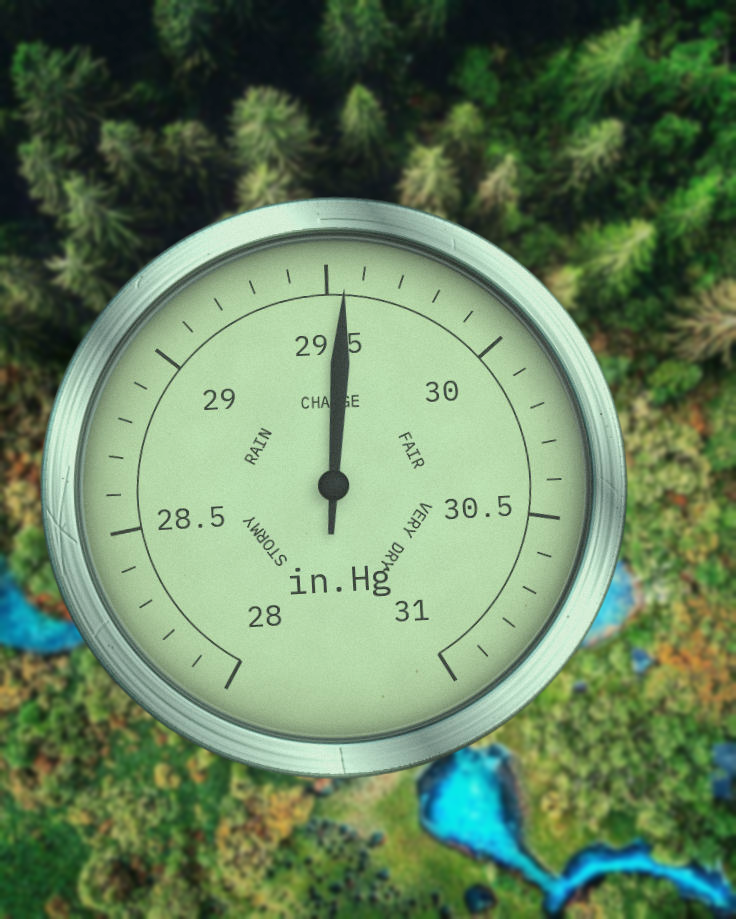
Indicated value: 29.55 inHg
